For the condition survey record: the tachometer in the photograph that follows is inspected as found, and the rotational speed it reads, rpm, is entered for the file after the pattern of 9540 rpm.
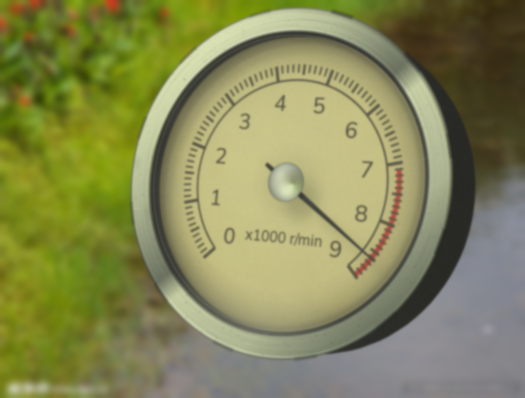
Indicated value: 8600 rpm
